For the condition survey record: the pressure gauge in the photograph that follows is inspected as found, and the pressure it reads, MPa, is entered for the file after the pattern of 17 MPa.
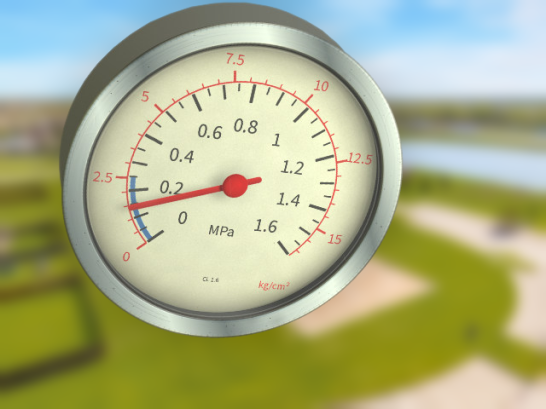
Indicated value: 0.15 MPa
